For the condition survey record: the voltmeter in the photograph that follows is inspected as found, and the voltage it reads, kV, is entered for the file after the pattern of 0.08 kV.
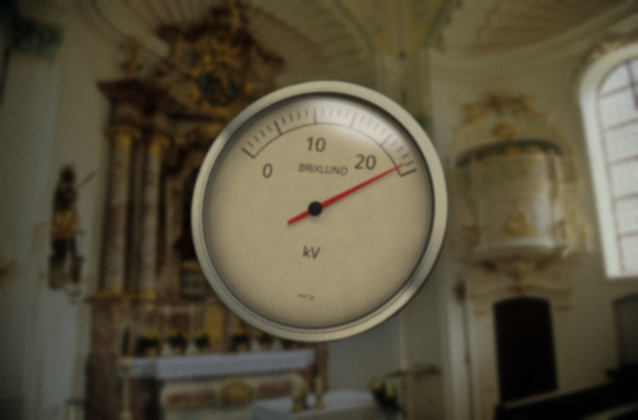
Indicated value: 24 kV
